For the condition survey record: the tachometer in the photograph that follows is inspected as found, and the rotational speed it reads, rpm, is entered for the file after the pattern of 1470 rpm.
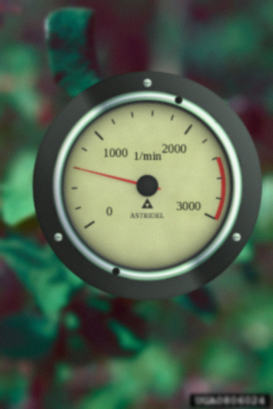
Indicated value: 600 rpm
